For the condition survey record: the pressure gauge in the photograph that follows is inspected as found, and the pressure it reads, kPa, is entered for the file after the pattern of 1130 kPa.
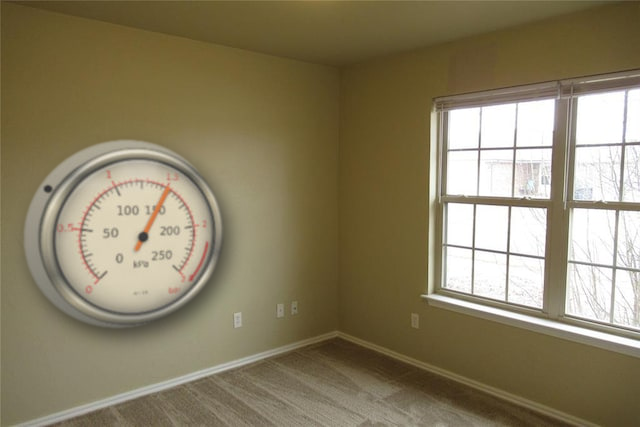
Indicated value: 150 kPa
